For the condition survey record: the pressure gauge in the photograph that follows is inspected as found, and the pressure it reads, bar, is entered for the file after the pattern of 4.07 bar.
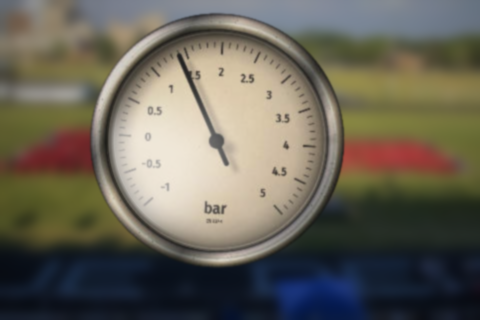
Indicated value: 1.4 bar
